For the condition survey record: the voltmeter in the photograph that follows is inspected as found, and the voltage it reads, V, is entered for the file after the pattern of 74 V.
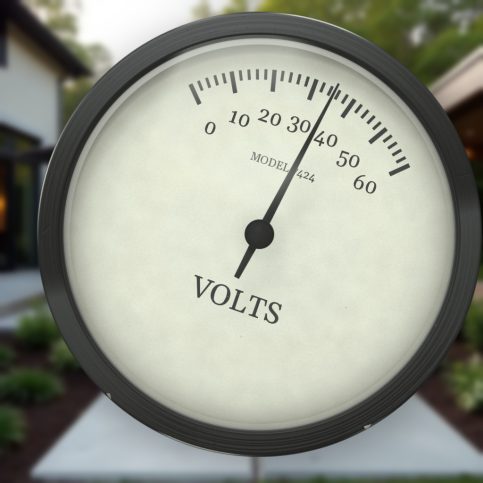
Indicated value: 35 V
